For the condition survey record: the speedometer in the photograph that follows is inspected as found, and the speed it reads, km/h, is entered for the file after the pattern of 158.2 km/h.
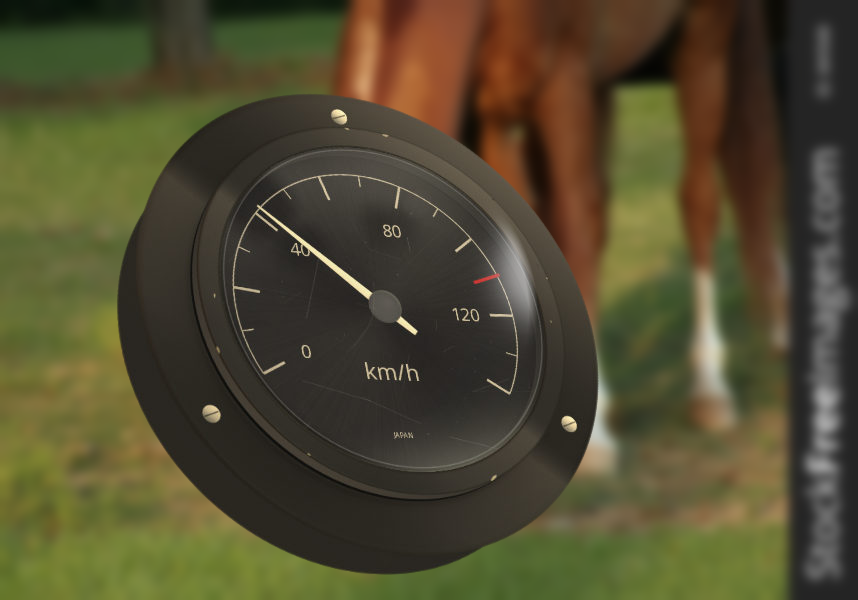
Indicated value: 40 km/h
